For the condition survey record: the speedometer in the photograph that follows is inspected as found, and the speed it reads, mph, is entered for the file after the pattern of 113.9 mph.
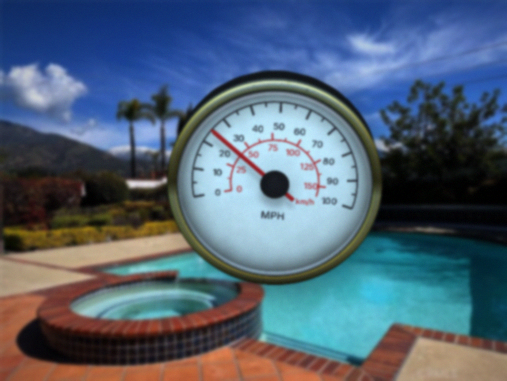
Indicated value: 25 mph
